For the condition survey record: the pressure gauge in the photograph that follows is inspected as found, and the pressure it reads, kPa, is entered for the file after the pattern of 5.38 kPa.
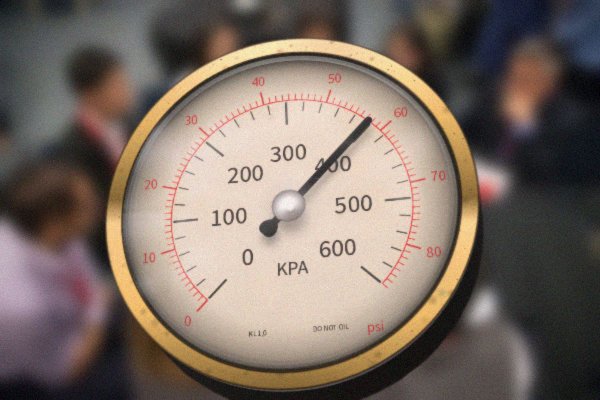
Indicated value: 400 kPa
